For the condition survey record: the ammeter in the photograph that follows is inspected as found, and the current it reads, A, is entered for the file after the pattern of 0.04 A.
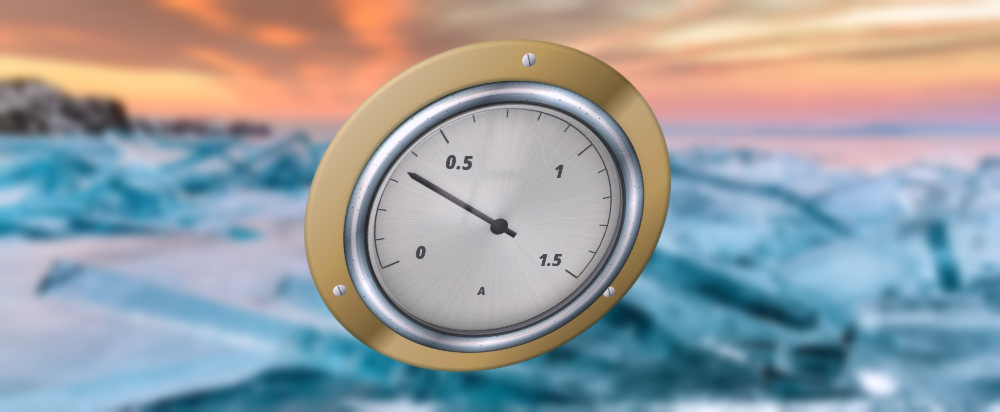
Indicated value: 0.35 A
